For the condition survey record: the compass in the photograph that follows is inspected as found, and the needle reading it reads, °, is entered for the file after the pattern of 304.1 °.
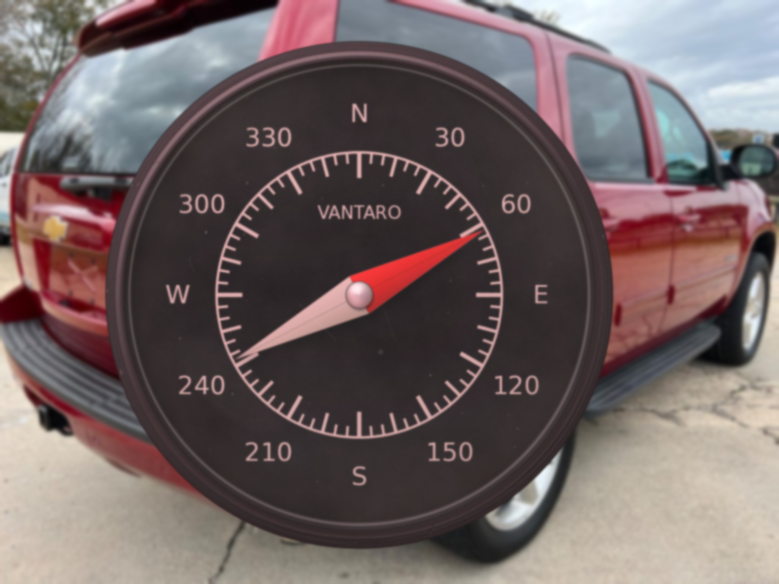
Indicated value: 62.5 °
